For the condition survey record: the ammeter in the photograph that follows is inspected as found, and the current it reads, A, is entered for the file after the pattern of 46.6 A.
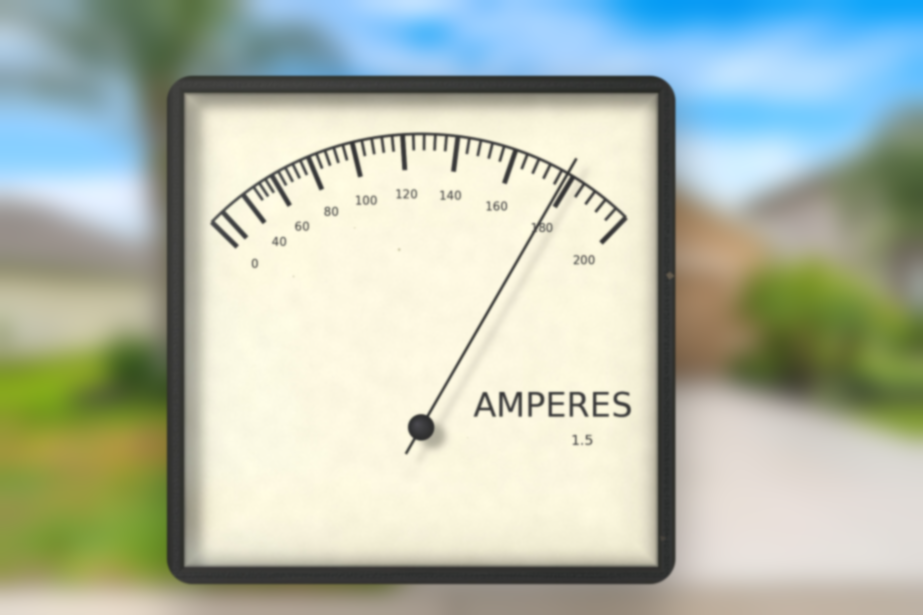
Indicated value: 178 A
